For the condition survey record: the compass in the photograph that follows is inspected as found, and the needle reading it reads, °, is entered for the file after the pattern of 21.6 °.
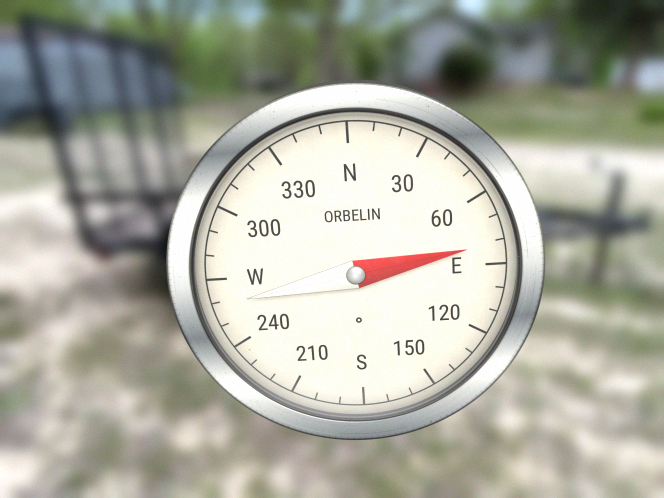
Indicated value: 80 °
